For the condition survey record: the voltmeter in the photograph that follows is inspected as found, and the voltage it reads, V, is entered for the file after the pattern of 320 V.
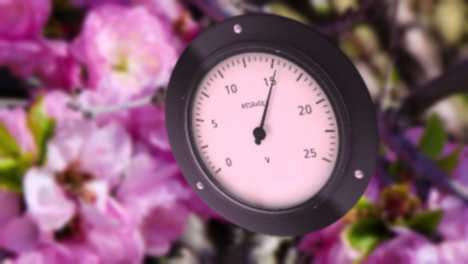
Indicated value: 15.5 V
